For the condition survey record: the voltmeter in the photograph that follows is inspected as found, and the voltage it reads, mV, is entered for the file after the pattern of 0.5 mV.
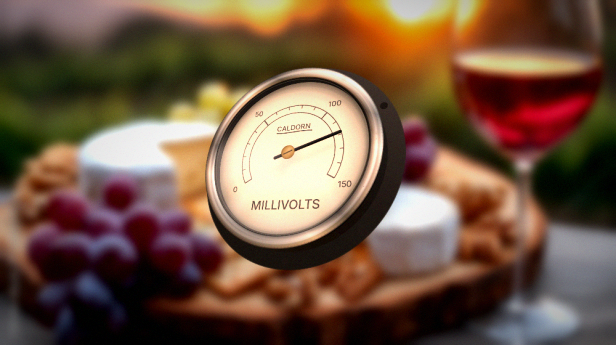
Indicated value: 120 mV
